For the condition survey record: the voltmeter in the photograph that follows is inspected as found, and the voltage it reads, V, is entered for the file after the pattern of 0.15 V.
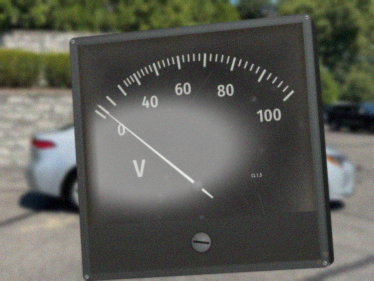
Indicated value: 10 V
